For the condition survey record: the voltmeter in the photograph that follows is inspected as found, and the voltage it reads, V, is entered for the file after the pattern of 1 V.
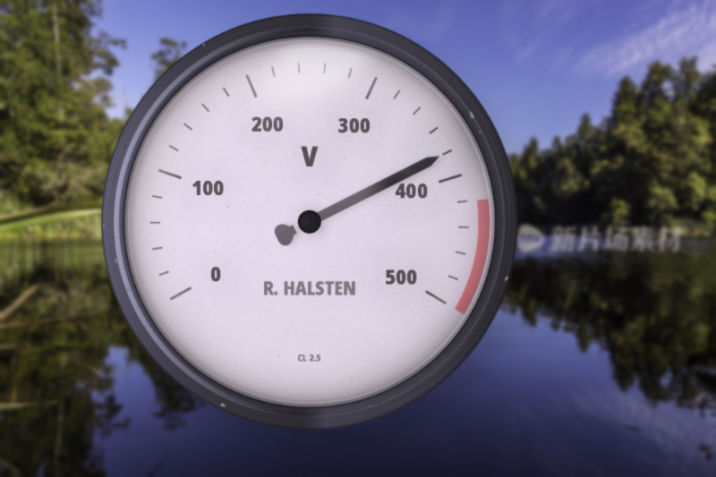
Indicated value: 380 V
